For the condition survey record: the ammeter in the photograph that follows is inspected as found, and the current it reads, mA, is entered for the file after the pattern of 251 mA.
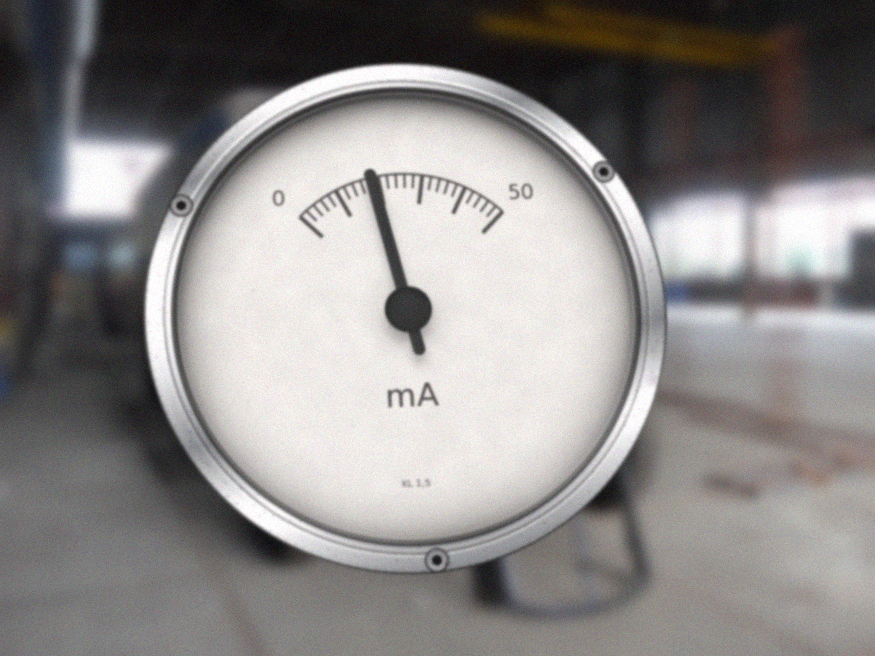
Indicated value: 18 mA
